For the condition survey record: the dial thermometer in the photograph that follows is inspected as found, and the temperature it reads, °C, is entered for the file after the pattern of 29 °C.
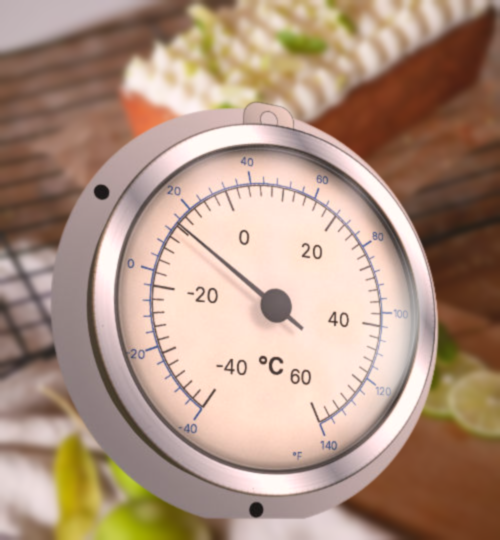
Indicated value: -10 °C
